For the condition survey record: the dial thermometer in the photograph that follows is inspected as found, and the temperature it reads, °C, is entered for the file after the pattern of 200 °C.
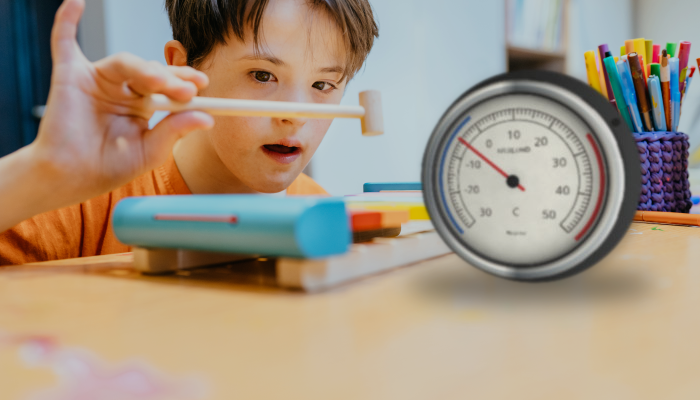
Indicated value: -5 °C
